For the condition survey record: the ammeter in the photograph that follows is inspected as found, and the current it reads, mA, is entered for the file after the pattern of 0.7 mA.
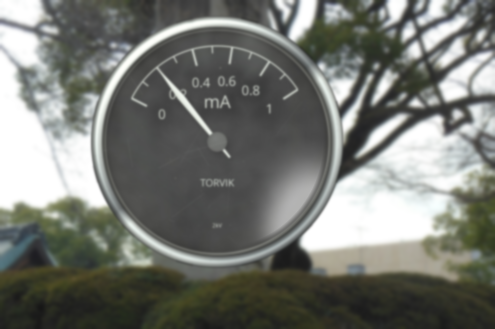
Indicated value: 0.2 mA
